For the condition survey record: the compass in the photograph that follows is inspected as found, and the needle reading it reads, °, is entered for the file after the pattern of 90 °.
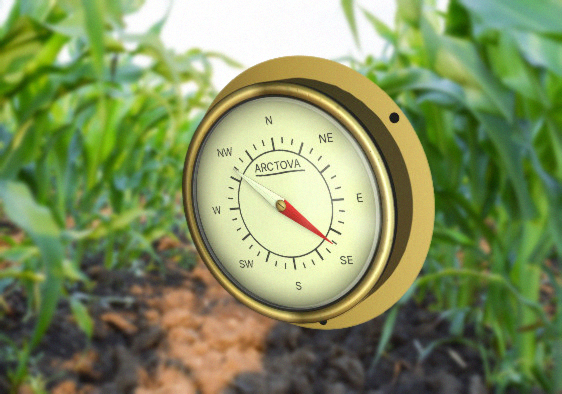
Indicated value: 130 °
